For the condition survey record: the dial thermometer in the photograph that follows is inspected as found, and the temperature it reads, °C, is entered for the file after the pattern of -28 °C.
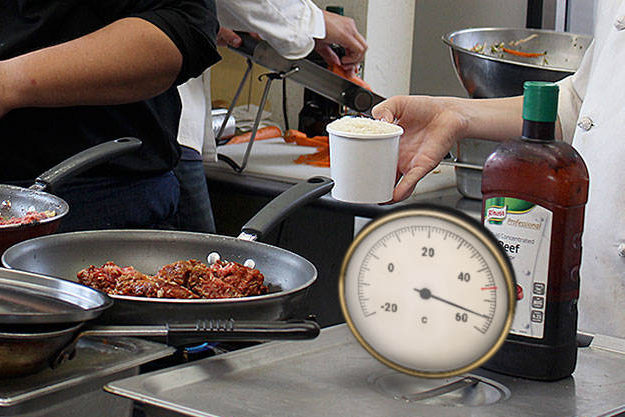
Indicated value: 55 °C
